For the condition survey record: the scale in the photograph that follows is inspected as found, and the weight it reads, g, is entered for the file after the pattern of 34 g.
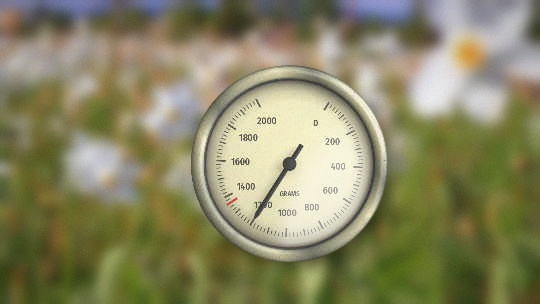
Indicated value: 1200 g
